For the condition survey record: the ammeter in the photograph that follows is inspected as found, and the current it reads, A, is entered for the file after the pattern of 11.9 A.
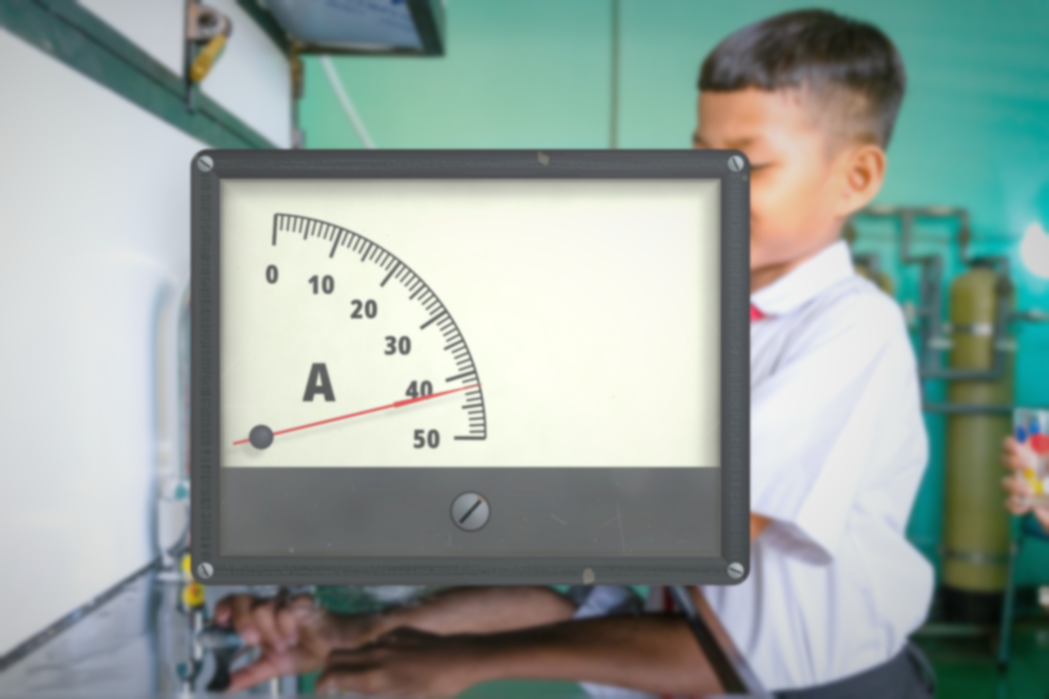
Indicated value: 42 A
